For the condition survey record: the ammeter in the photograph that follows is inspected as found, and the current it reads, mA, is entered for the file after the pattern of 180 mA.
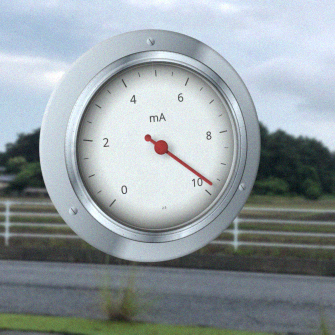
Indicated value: 9.75 mA
